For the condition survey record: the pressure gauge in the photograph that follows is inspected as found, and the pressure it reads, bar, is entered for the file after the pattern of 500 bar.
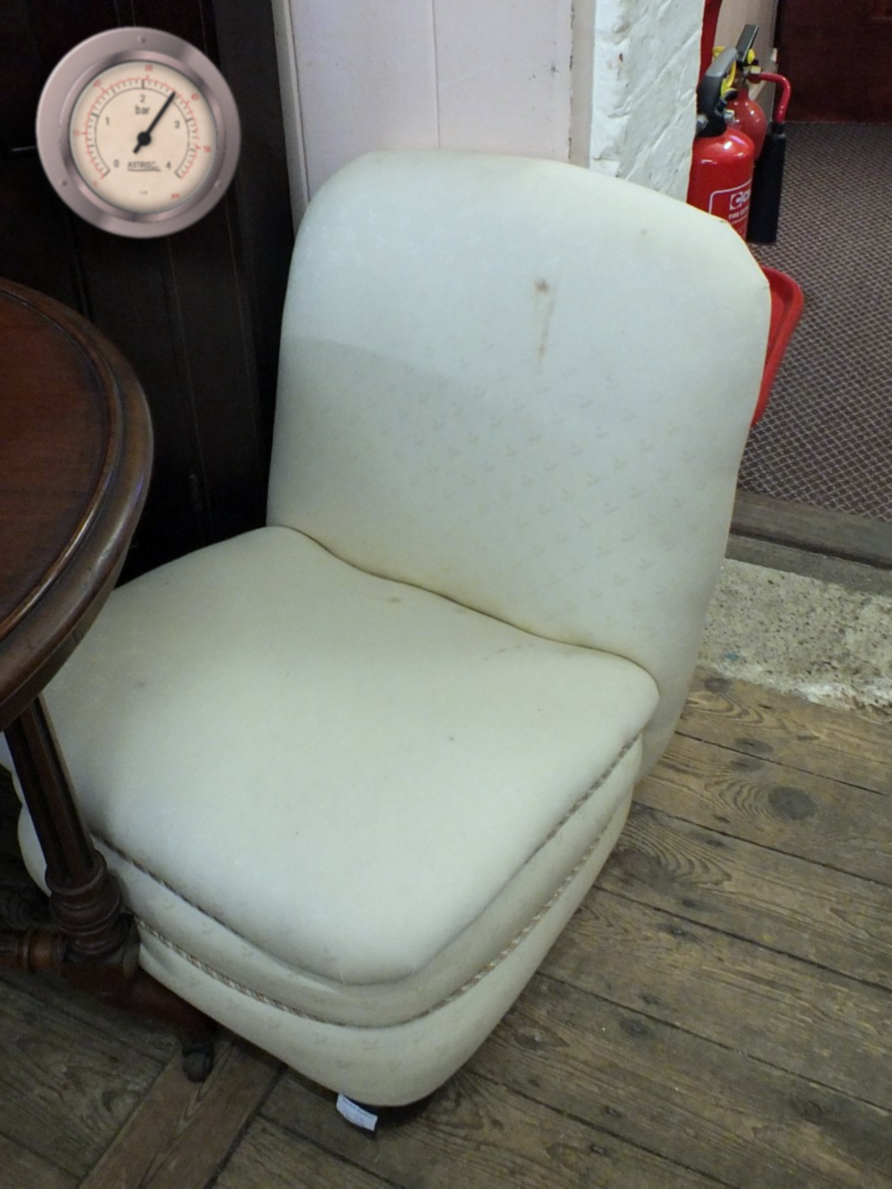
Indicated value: 2.5 bar
